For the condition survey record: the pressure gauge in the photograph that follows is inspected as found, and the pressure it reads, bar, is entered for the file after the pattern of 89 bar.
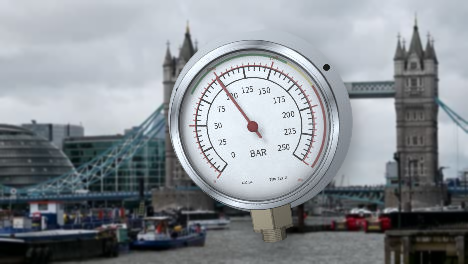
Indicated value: 100 bar
